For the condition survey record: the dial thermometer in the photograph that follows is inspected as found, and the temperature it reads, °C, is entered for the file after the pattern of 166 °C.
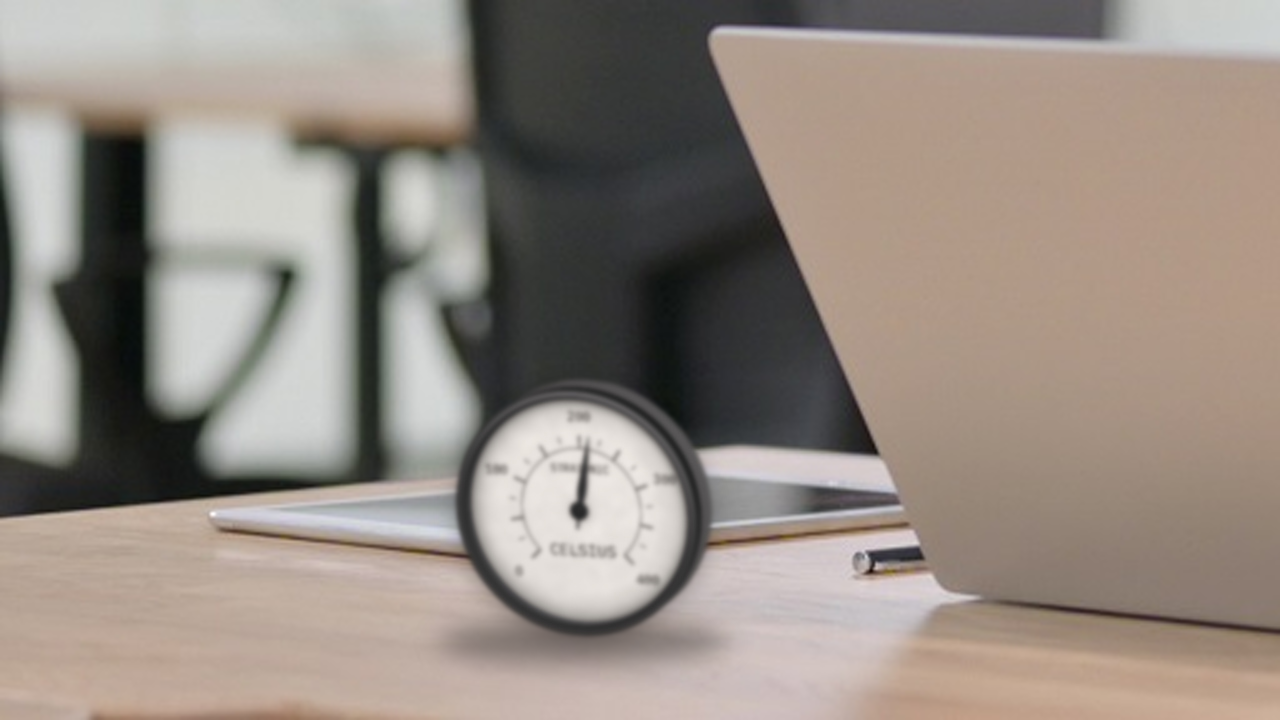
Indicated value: 212.5 °C
